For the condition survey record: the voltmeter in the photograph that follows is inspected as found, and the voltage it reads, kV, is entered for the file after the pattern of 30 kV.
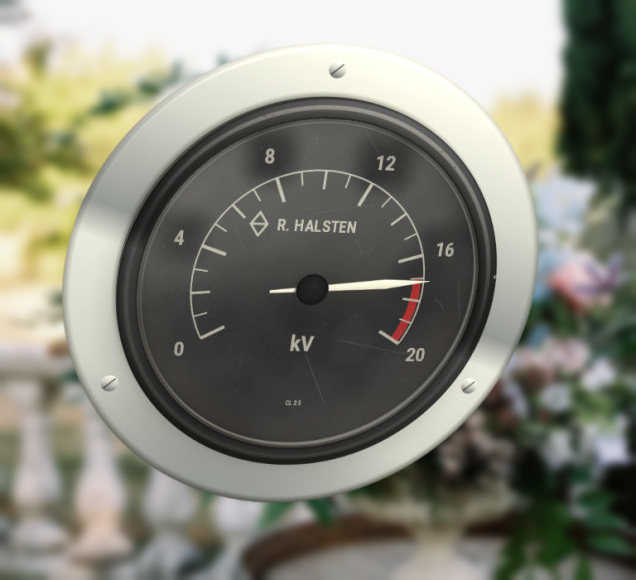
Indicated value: 17 kV
